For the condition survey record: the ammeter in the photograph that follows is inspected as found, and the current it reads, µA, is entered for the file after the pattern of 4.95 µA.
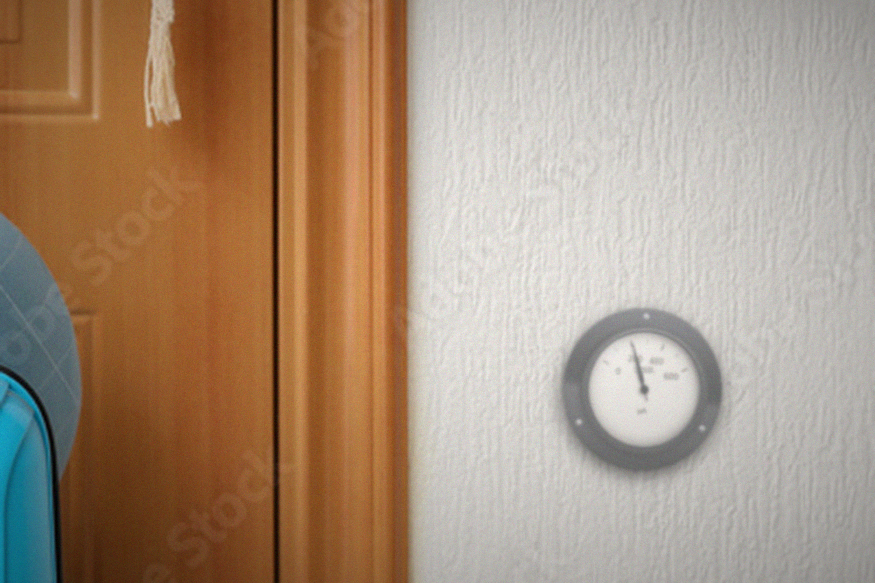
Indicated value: 200 µA
